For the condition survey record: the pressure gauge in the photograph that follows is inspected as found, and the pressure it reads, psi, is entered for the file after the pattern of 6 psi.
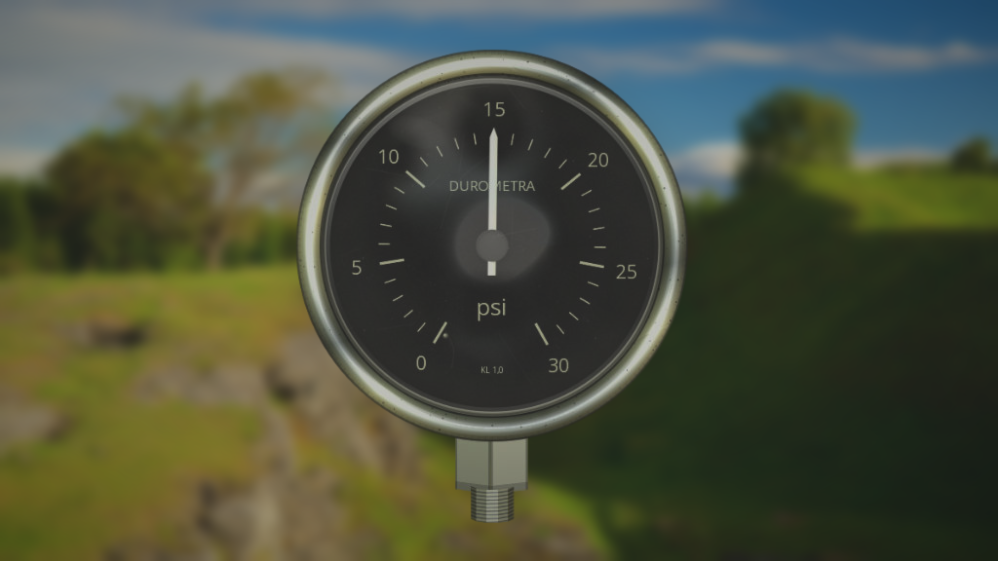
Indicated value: 15 psi
